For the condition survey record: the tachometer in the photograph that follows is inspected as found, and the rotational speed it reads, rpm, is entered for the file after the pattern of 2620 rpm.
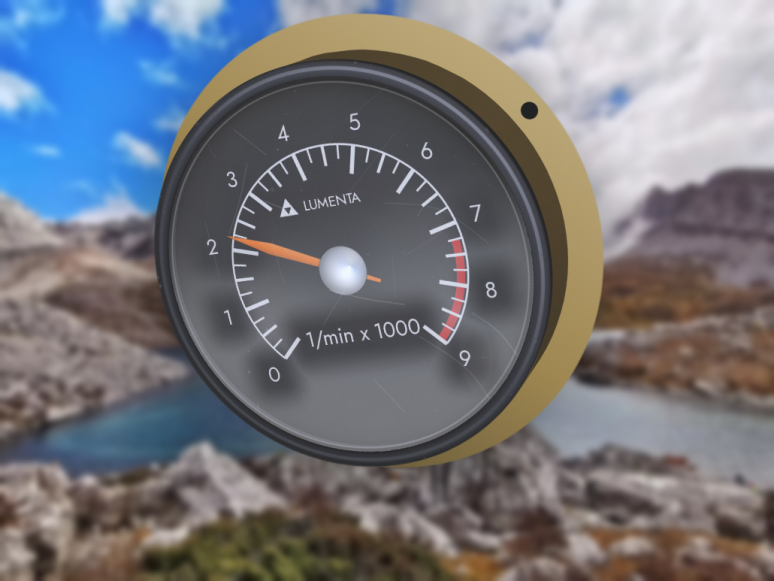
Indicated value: 2250 rpm
